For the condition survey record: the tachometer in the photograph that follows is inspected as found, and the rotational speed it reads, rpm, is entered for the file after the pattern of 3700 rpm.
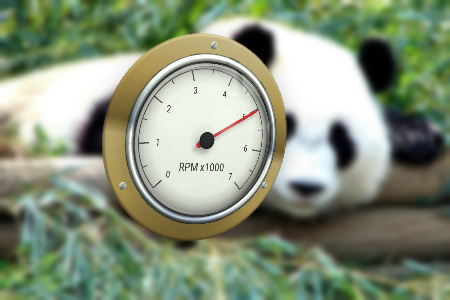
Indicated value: 5000 rpm
